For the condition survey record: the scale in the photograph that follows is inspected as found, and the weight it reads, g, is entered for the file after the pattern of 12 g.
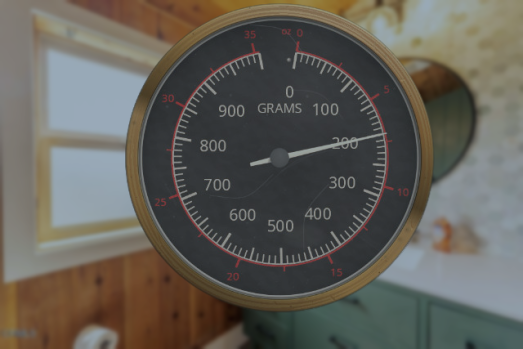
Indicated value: 200 g
